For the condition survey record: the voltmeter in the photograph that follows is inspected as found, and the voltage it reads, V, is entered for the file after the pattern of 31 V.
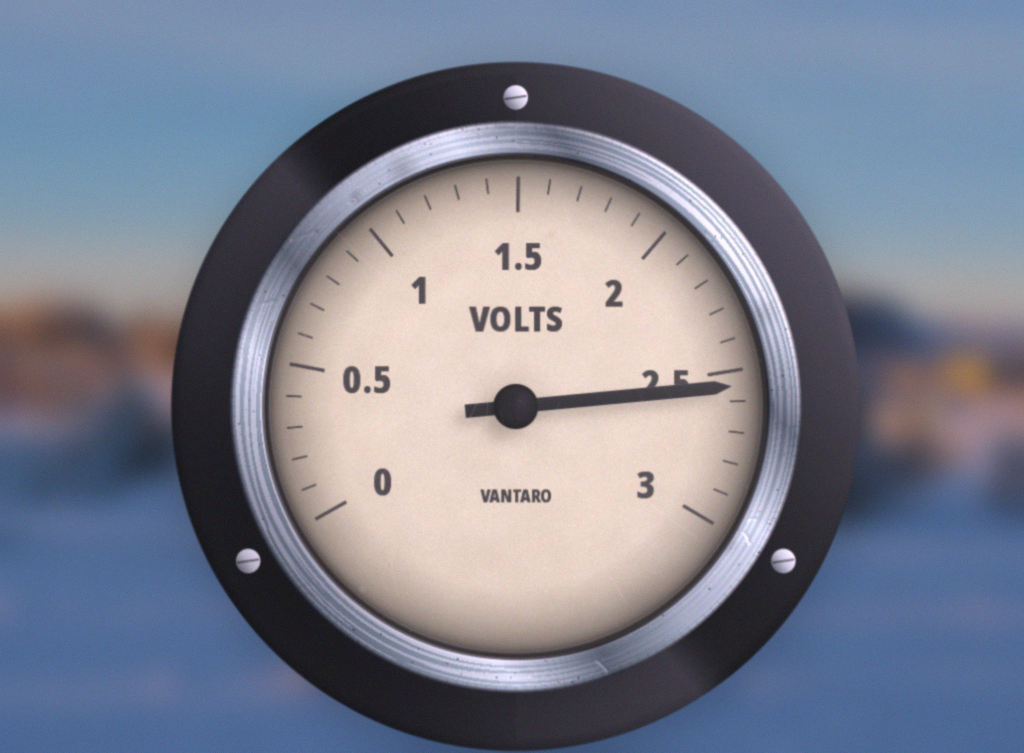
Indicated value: 2.55 V
